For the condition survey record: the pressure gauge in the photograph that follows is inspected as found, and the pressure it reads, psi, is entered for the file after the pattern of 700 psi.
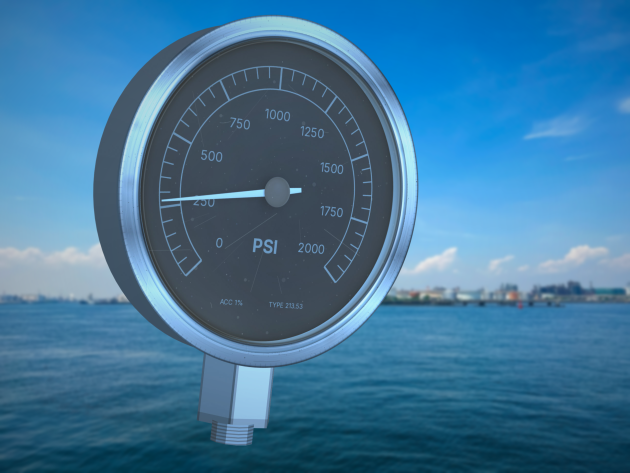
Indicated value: 275 psi
